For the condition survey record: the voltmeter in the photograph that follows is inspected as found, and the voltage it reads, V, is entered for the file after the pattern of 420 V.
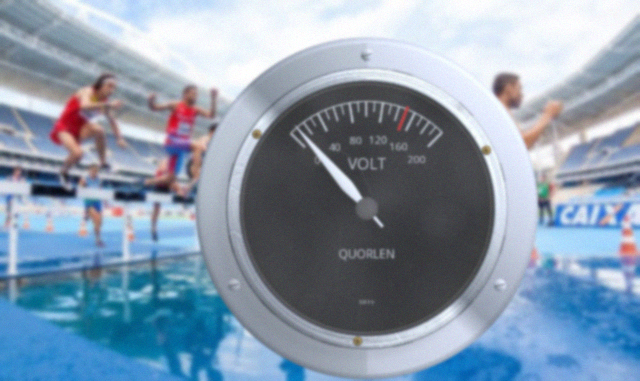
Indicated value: 10 V
